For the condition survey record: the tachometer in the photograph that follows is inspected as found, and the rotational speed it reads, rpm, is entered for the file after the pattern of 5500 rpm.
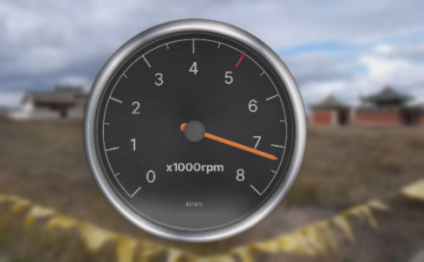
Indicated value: 7250 rpm
